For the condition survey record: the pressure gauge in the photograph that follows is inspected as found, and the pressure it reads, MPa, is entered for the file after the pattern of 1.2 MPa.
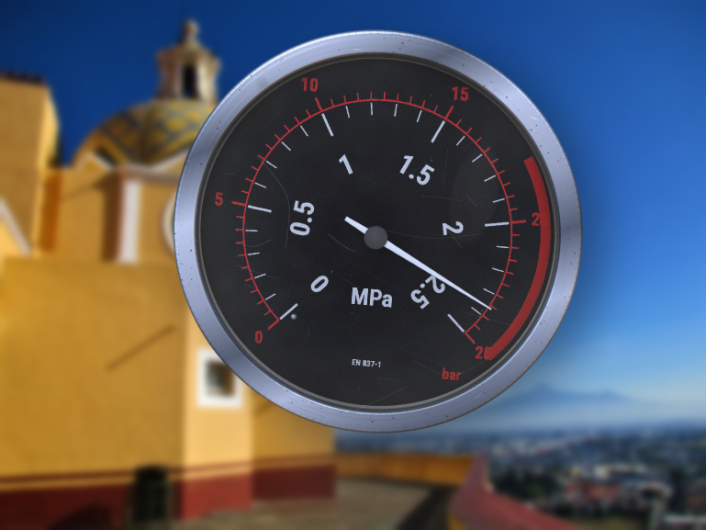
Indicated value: 2.35 MPa
